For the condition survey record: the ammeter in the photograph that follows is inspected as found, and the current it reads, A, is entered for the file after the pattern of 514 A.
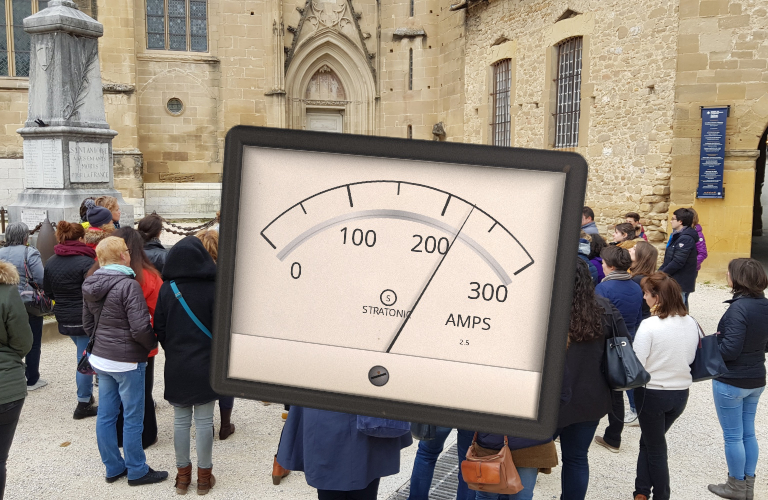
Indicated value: 225 A
